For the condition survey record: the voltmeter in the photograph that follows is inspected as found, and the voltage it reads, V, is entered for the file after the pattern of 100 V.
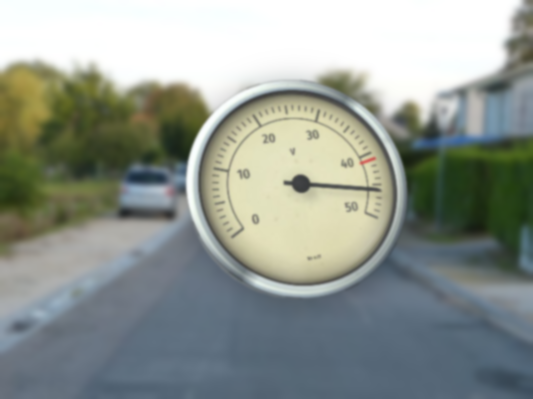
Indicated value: 46 V
